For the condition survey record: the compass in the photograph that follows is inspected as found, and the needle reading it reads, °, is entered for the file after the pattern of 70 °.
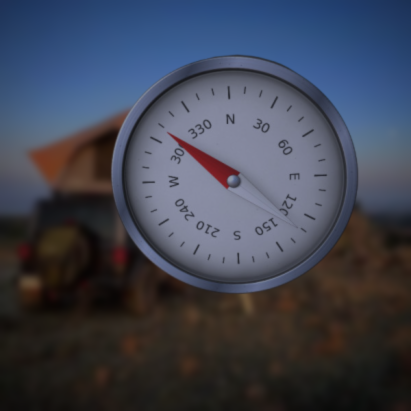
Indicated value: 310 °
